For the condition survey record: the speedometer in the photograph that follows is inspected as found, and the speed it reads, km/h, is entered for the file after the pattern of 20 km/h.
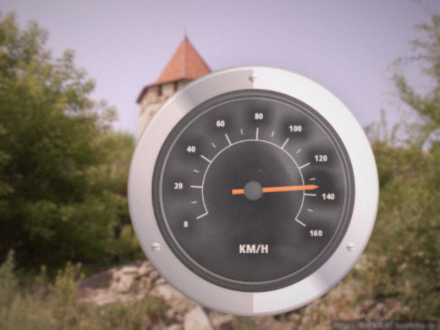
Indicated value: 135 km/h
